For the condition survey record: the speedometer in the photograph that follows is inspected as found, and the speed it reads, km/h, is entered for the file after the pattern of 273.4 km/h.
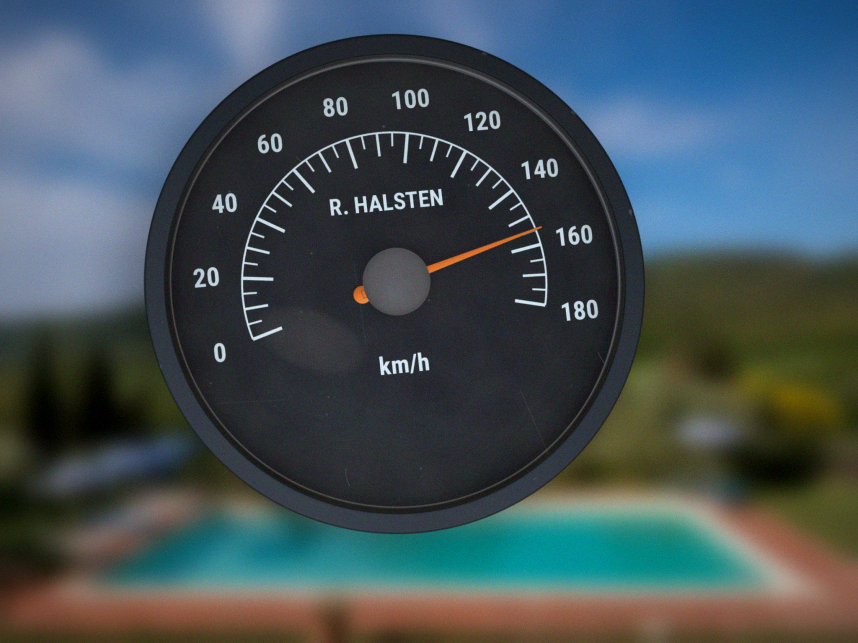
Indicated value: 155 km/h
